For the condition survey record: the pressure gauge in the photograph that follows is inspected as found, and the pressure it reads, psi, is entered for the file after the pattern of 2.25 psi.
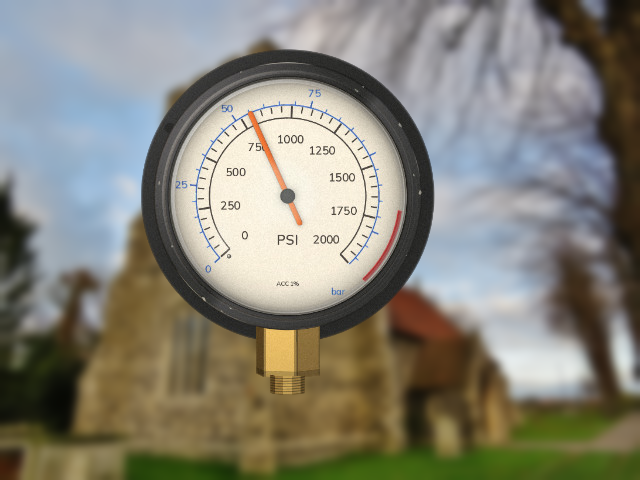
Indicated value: 800 psi
